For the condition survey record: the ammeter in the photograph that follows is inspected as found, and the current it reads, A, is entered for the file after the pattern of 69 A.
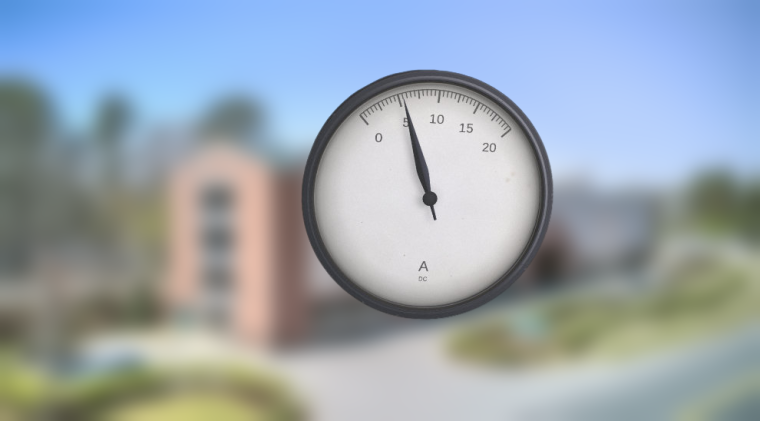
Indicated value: 5.5 A
